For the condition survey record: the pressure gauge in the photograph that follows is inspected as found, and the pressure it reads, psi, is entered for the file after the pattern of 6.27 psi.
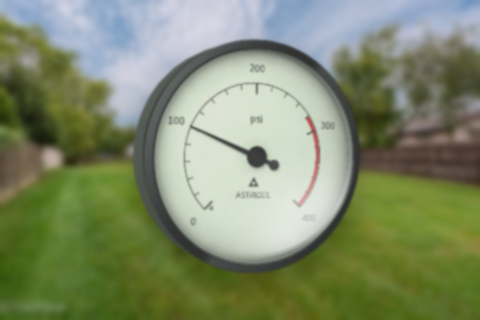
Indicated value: 100 psi
